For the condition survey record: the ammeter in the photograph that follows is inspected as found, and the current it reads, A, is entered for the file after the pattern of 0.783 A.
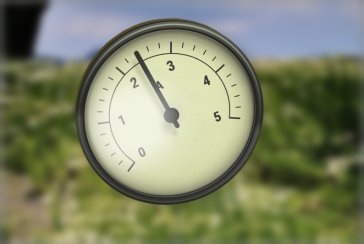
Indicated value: 2.4 A
